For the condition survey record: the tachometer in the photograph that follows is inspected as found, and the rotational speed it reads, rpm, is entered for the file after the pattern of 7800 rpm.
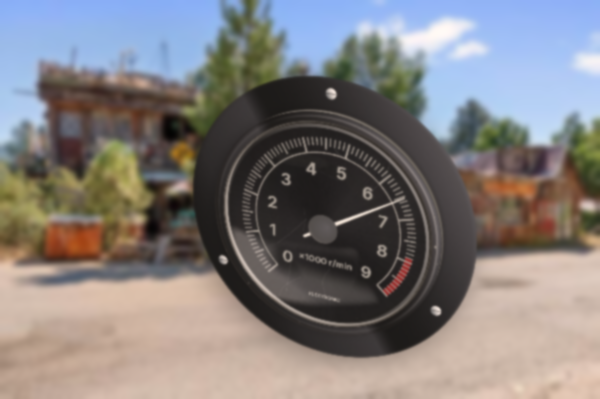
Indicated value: 6500 rpm
